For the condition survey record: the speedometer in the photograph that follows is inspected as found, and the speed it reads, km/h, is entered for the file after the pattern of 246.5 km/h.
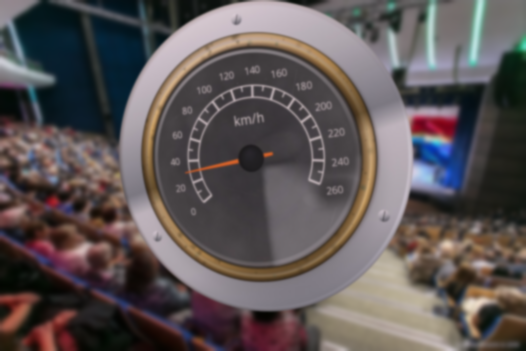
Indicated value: 30 km/h
